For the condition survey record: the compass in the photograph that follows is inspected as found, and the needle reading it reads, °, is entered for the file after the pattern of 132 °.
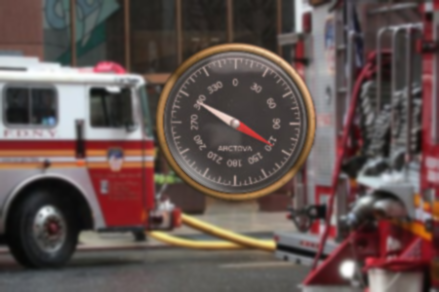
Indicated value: 120 °
